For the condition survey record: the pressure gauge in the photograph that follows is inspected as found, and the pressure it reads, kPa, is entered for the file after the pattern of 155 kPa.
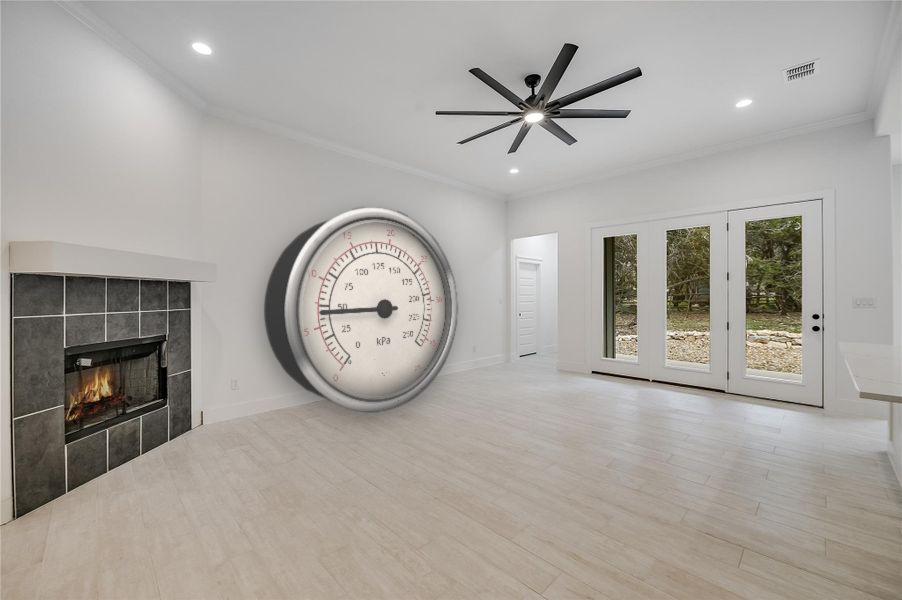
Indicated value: 45 kPa
